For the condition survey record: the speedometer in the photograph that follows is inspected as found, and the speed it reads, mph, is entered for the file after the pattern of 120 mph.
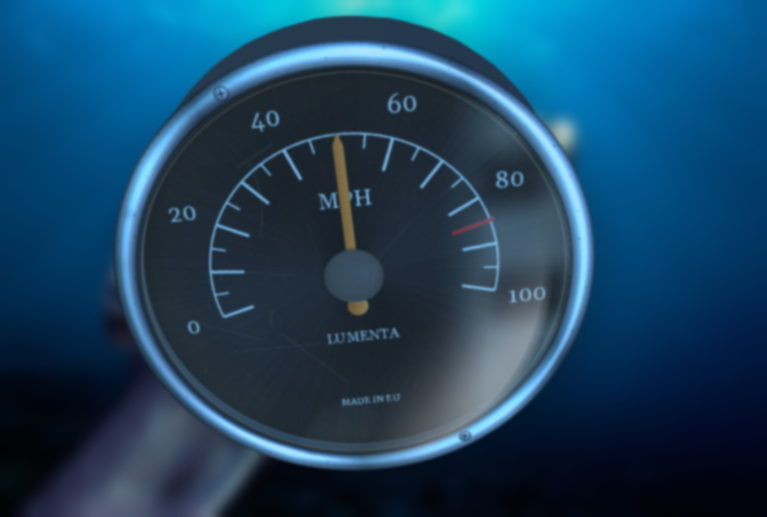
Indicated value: 50 mph
